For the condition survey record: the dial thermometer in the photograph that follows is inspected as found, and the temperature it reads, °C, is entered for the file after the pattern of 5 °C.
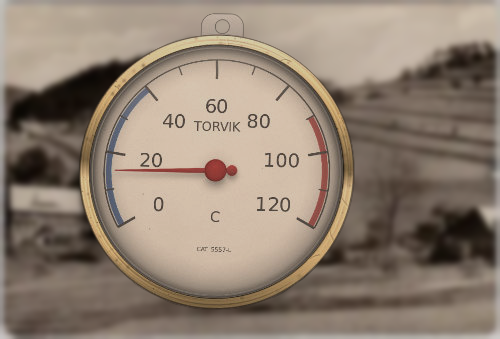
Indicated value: 15 °C
